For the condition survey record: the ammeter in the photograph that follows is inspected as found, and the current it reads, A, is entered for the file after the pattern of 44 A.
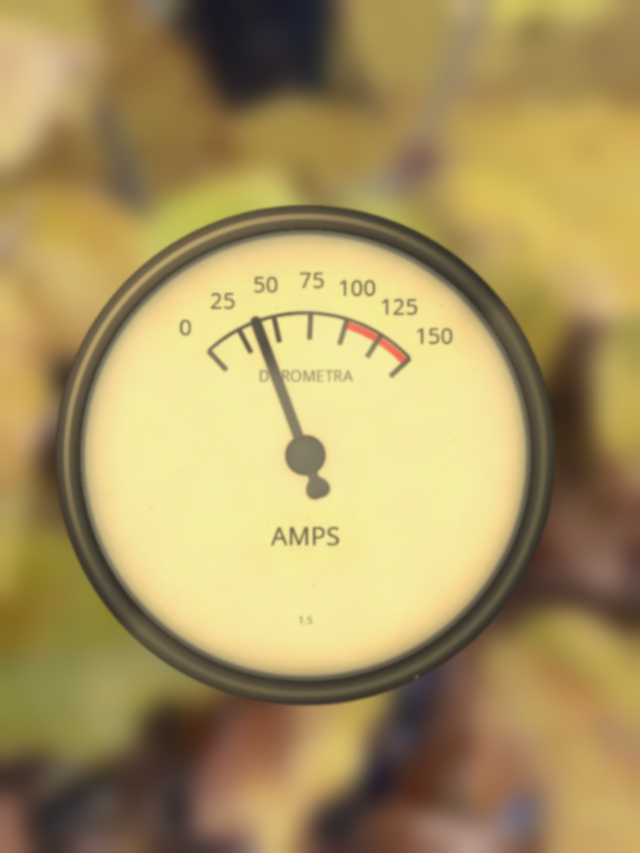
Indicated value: 37.5 A
